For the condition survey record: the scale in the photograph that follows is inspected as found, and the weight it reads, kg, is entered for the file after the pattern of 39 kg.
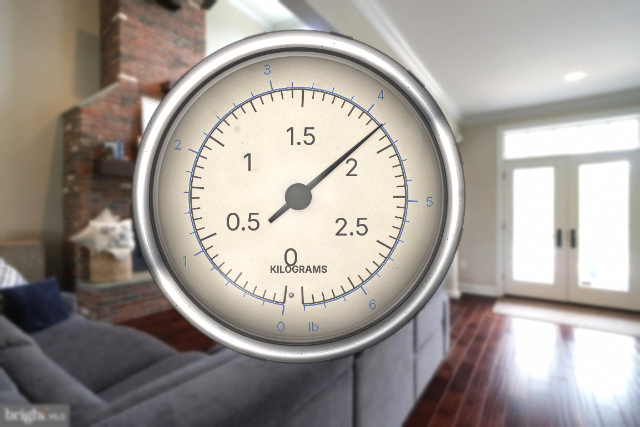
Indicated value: 1.9 kg
